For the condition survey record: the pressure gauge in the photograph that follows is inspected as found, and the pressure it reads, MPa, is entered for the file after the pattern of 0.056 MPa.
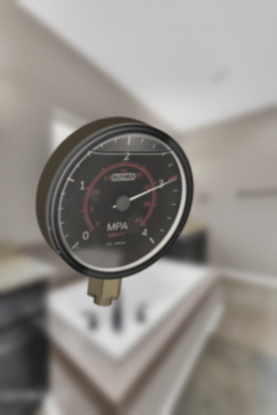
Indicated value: 3 MPa
